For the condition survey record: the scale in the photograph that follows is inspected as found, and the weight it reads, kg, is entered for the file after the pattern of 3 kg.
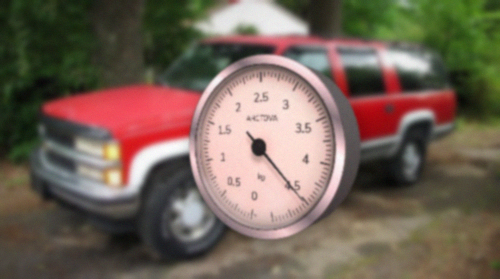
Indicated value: 4.5 kg
